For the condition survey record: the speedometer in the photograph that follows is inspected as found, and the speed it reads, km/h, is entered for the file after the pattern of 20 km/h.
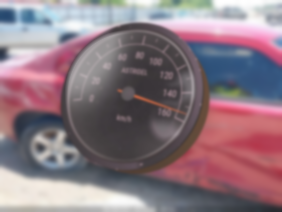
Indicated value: 155 km/h
